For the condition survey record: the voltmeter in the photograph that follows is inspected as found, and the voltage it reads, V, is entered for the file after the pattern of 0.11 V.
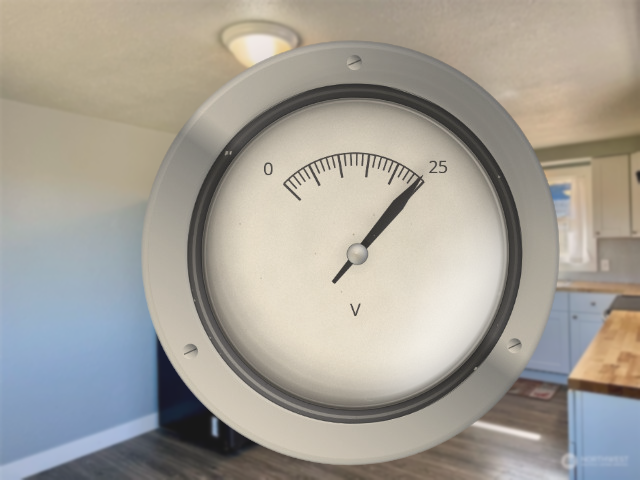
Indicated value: 24 V
